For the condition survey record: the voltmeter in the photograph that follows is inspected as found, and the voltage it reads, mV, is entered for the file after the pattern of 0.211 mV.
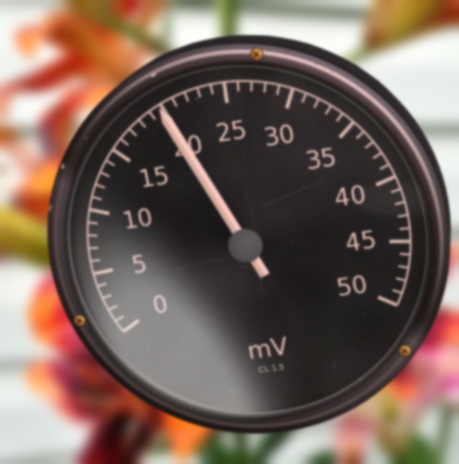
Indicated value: 20 mV
